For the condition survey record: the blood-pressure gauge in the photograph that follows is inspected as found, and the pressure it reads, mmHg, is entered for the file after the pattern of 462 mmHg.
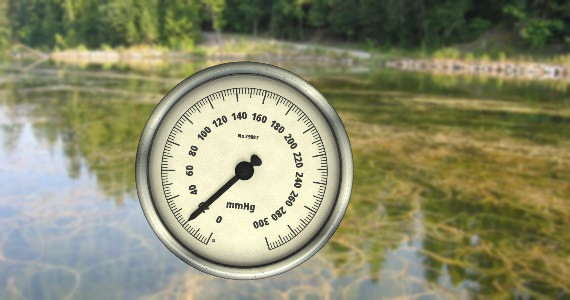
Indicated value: 20 mmHg
